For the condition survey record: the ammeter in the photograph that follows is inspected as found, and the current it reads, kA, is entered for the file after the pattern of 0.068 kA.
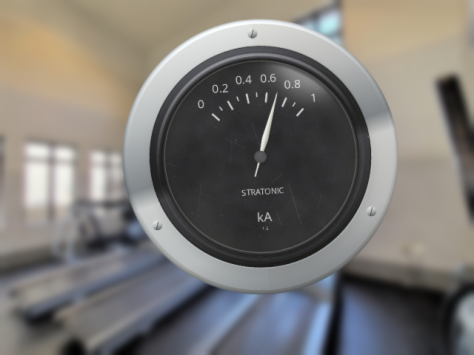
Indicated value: 0.7 kA
